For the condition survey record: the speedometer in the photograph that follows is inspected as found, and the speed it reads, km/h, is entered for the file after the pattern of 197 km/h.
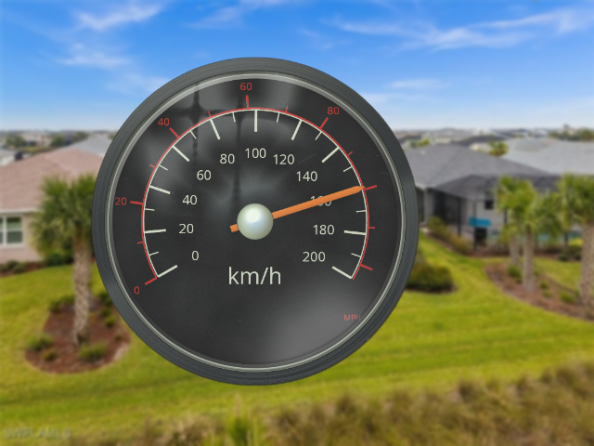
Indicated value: 160 km/h
